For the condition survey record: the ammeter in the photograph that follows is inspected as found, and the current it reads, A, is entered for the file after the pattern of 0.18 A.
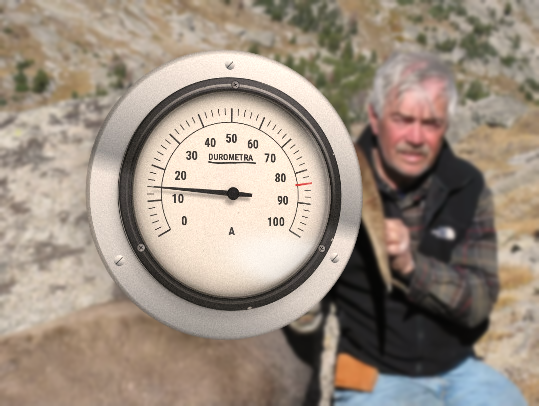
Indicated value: 14 A
